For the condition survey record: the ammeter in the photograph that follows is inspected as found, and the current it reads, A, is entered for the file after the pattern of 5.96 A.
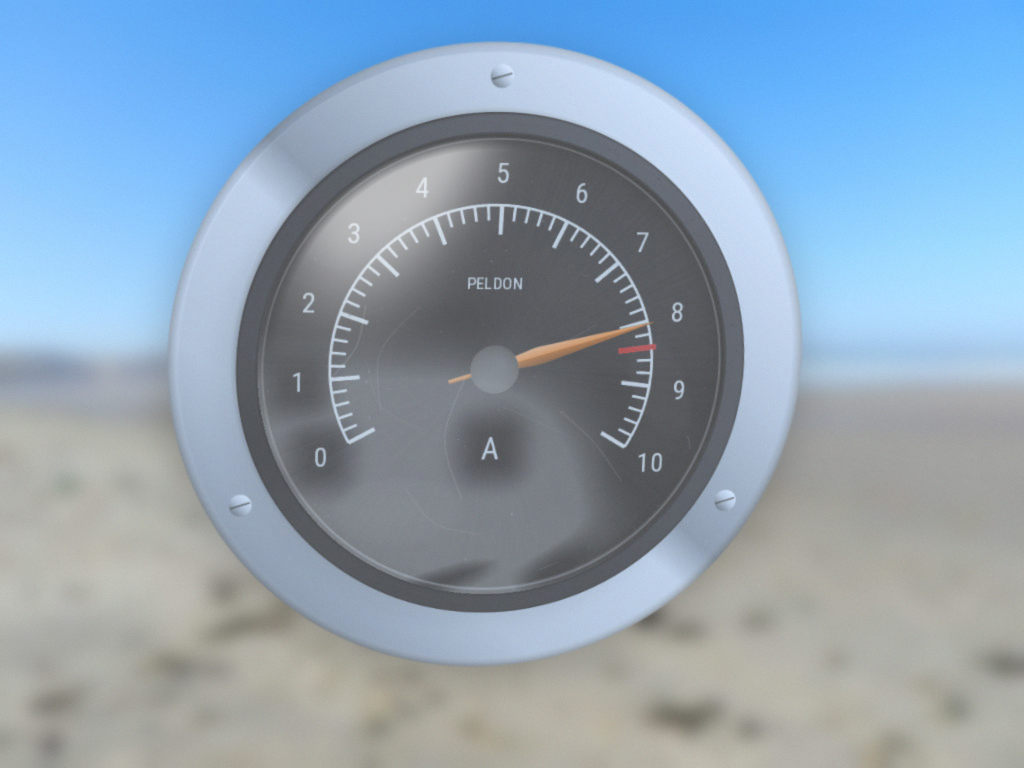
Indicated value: 8 A
